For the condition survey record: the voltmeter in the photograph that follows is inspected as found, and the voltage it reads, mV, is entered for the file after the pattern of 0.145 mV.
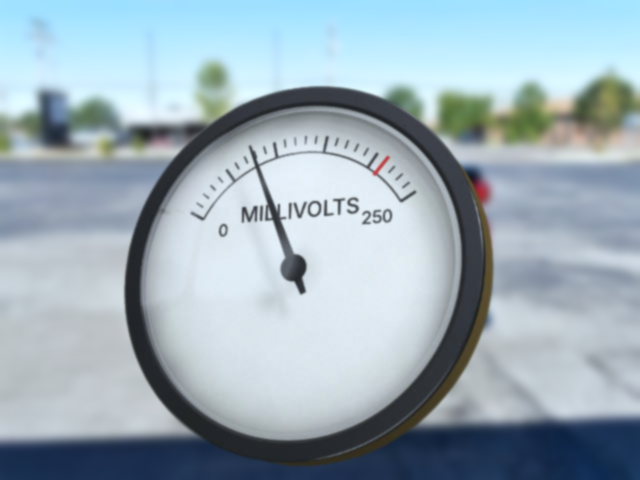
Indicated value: 80 mV
